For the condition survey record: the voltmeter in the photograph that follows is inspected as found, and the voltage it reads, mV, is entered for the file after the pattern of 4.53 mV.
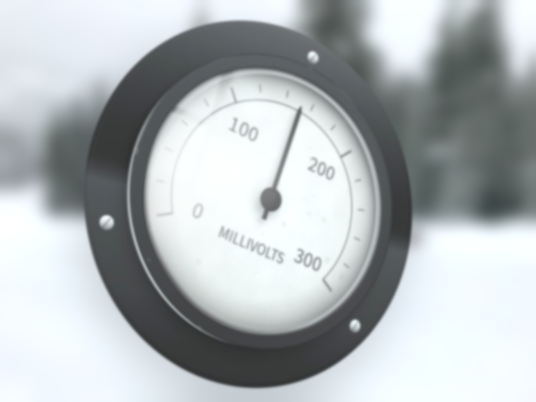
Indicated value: 150 mV
